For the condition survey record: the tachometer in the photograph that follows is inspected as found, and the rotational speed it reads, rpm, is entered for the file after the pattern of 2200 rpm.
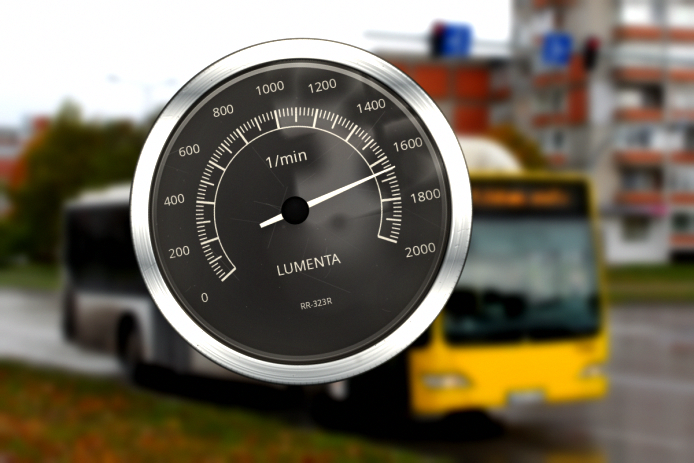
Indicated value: 1660 rpm
